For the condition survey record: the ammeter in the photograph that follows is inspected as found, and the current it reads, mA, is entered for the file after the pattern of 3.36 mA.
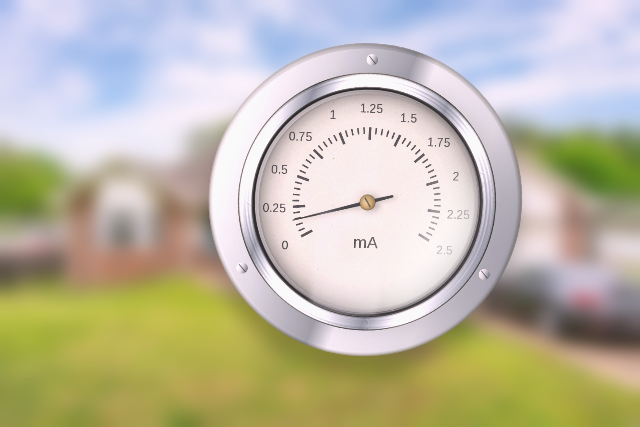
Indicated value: 0.15 mA
